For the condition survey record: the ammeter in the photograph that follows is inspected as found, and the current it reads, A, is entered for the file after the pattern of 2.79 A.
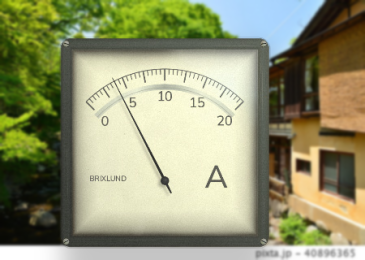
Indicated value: 4 A
